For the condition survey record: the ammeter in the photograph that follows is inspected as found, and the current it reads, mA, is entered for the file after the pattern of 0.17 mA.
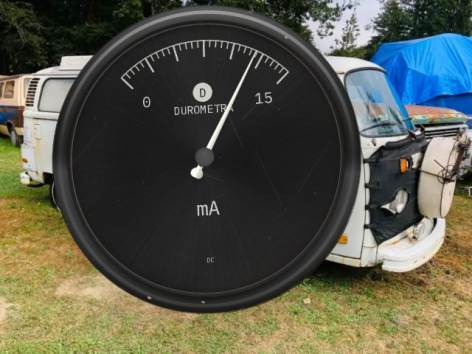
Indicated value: 12 mA
